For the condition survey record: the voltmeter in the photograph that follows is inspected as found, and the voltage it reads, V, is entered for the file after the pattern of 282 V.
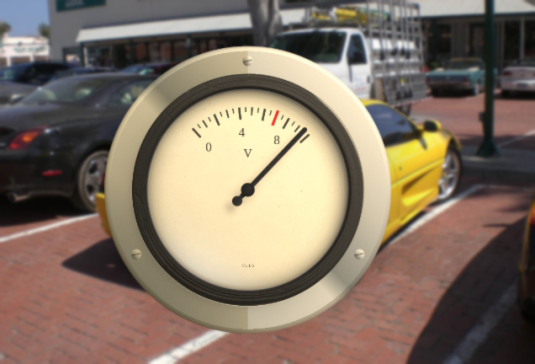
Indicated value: 9.5 V
